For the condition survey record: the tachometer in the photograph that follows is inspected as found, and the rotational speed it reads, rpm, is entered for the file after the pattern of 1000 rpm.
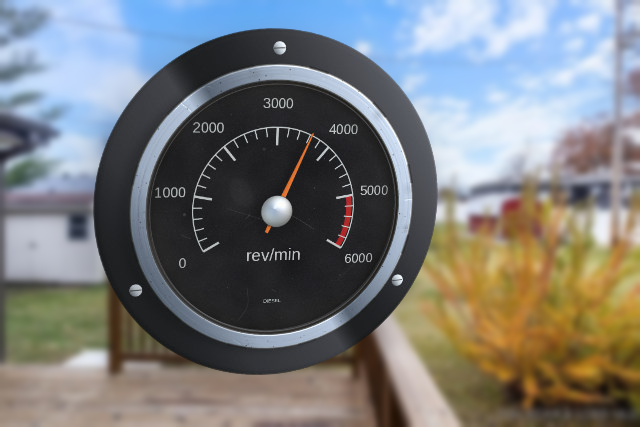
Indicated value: 3600 rpm
